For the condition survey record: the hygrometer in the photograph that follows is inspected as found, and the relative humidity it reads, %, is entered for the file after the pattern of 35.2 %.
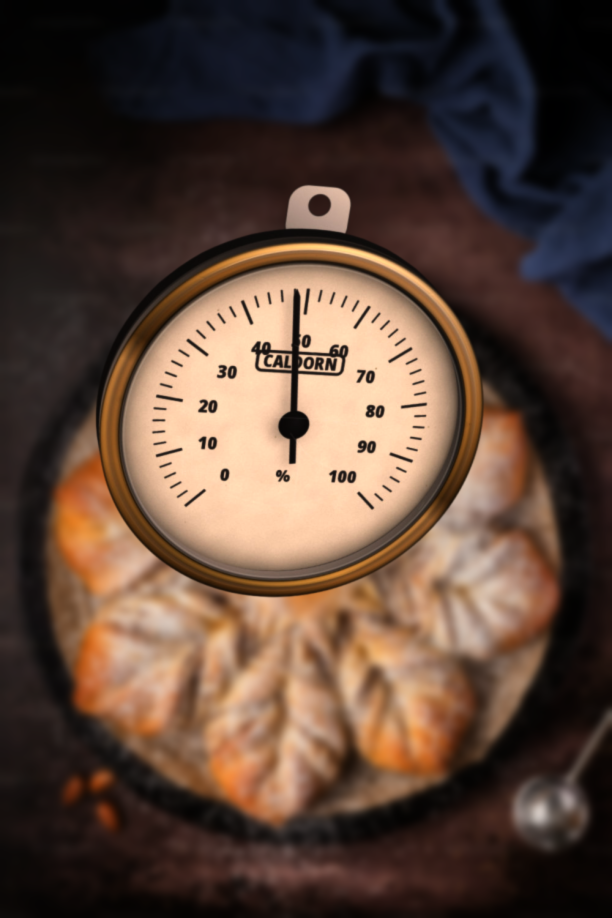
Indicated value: 48 %
